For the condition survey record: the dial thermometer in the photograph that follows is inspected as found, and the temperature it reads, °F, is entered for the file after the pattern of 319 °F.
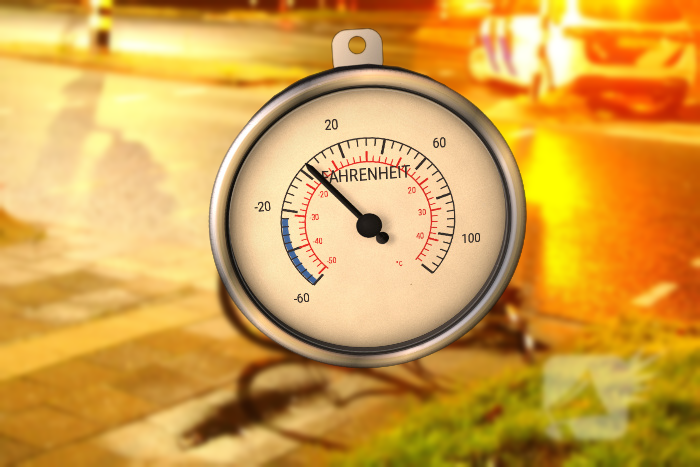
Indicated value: 4 °F
